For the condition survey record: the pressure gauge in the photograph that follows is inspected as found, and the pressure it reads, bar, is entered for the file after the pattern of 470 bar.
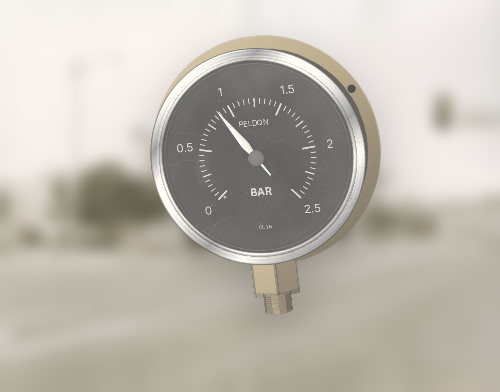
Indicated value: 0.9 bar
